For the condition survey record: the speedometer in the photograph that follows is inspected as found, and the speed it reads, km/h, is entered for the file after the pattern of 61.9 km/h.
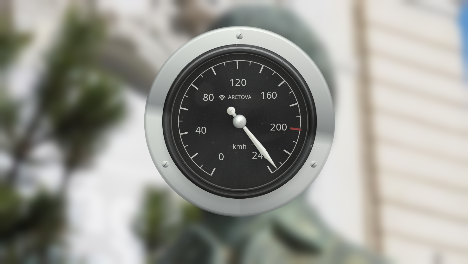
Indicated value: 235 km/h
